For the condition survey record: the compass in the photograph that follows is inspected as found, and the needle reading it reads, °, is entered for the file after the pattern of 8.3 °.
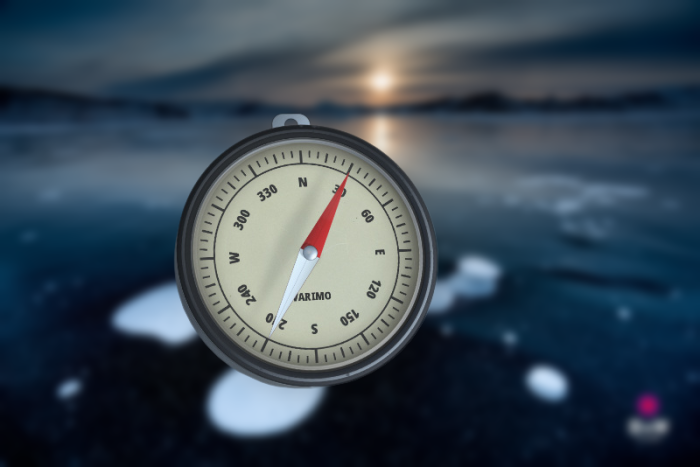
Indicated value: 30 °
